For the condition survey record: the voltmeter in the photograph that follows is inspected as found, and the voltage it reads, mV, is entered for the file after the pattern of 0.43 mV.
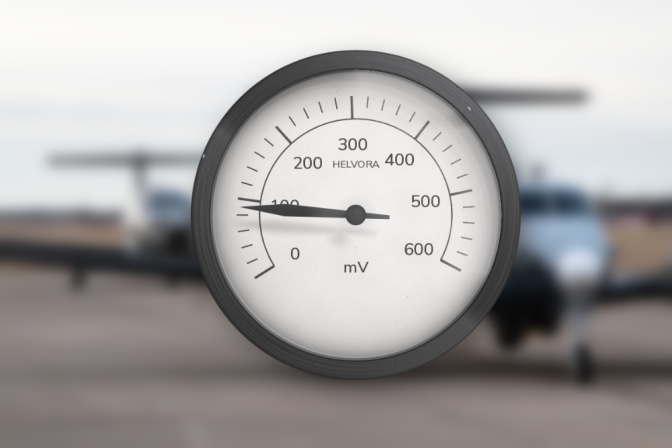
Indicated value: 90 mV
